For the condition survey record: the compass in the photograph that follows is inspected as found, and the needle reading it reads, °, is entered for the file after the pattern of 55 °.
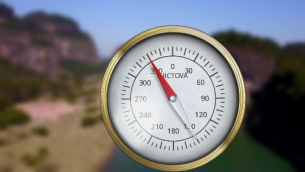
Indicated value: 330 °
